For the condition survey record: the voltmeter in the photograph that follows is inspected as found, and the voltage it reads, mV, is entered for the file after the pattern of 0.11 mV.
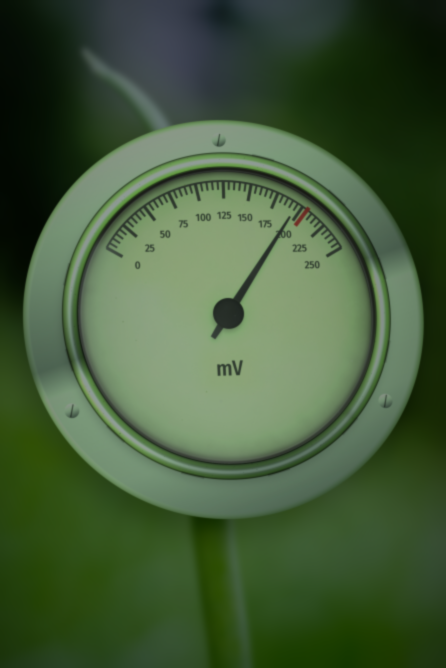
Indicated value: 195 mV
